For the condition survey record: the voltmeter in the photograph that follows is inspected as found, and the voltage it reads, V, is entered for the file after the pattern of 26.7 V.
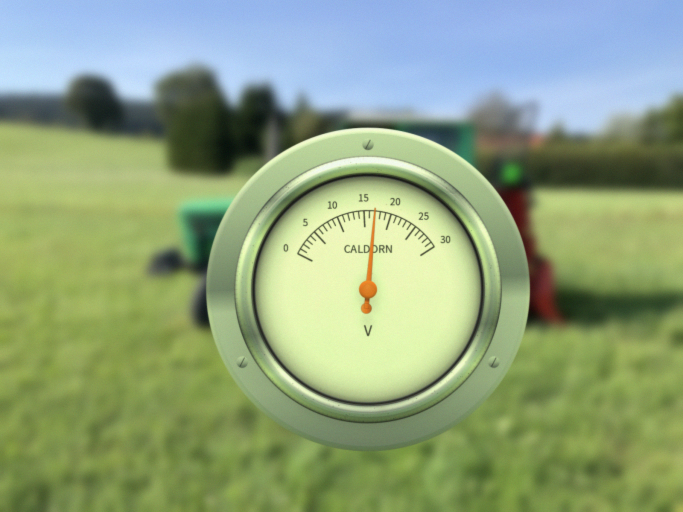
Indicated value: 17 V
